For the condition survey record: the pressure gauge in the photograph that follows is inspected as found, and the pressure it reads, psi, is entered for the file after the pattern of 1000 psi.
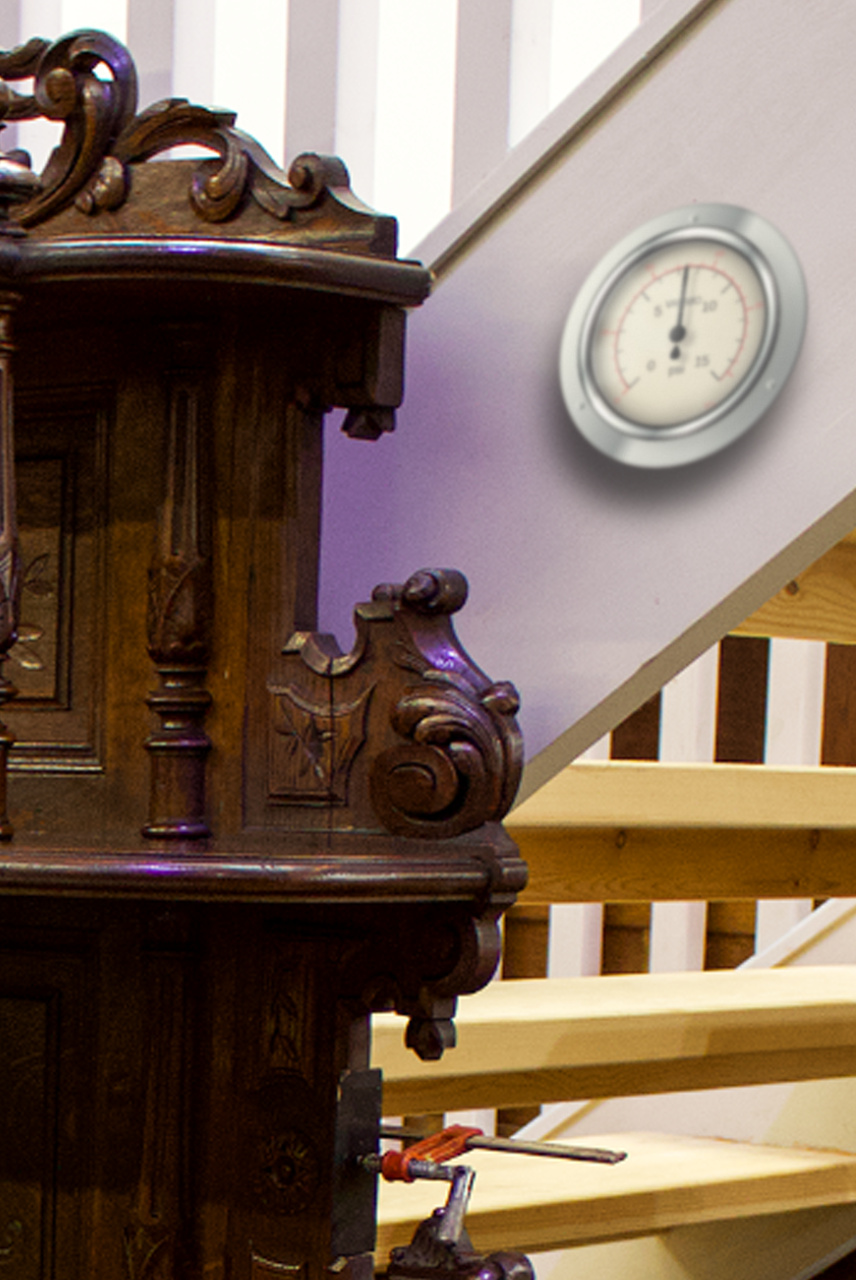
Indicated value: 7.5 psi
